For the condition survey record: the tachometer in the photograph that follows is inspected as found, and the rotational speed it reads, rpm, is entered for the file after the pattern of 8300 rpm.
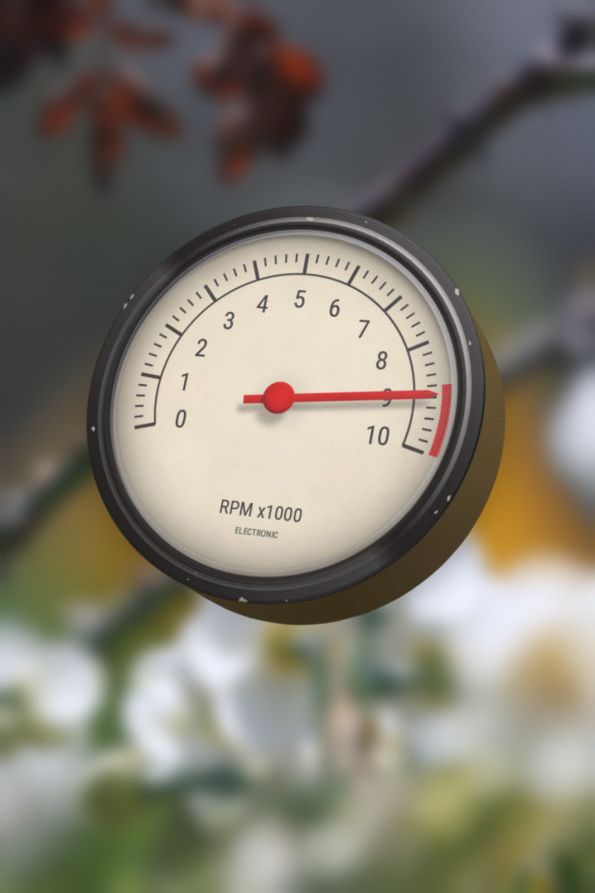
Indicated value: 9000 rpm
